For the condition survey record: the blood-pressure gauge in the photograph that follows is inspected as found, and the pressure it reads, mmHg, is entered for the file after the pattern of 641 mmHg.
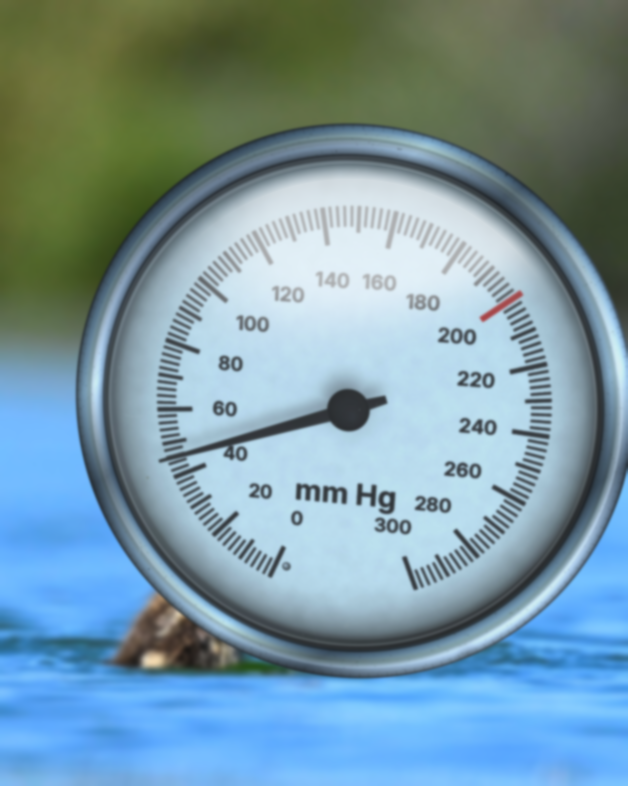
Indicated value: 46 mmHg
